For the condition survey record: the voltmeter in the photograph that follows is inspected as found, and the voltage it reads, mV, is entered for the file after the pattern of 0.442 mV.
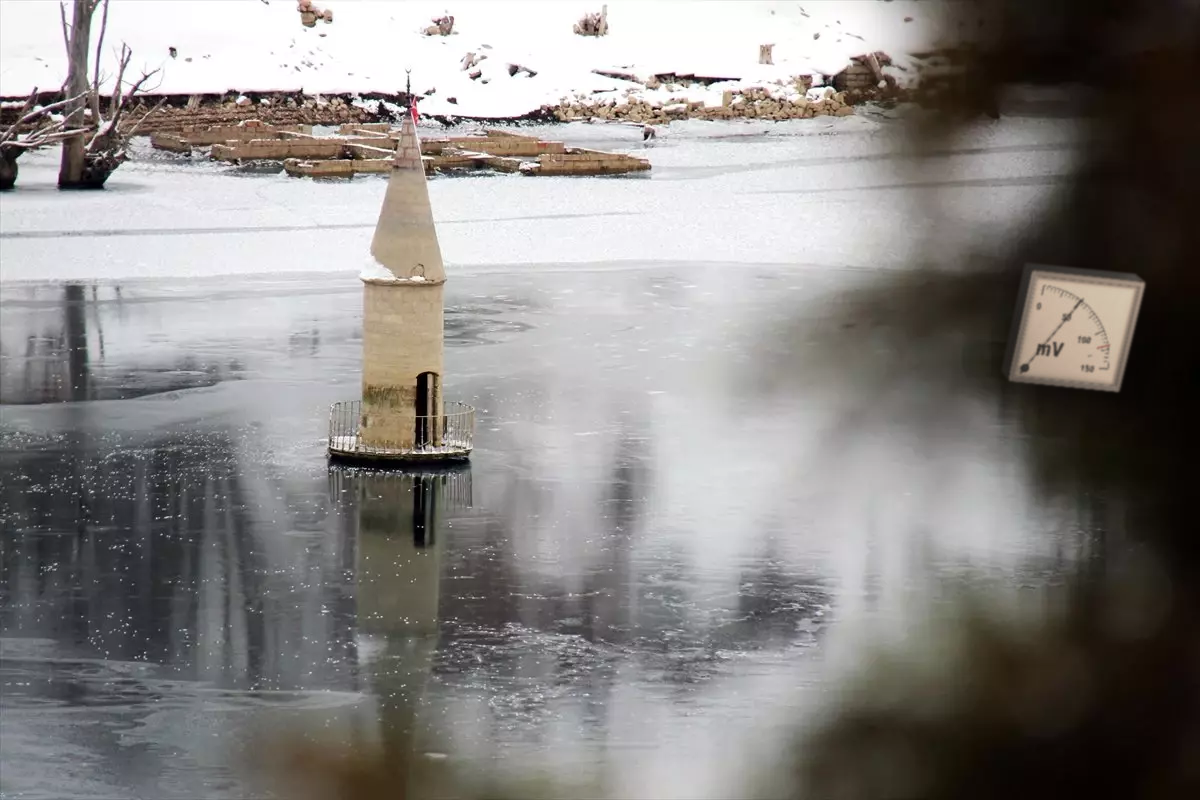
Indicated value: 50 mV
